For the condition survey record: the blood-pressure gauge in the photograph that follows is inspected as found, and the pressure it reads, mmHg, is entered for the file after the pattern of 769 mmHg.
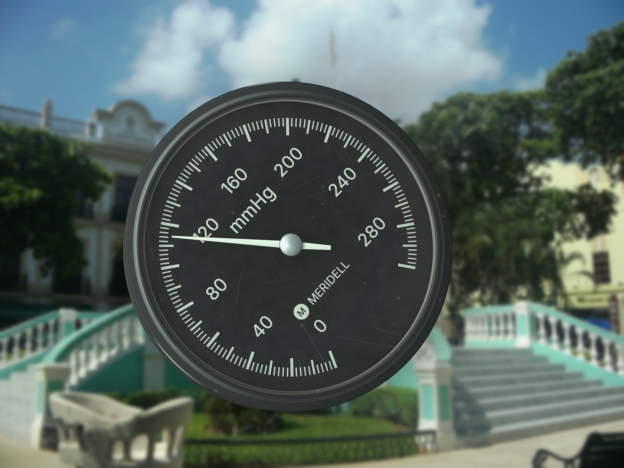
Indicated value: 114 mmHg
